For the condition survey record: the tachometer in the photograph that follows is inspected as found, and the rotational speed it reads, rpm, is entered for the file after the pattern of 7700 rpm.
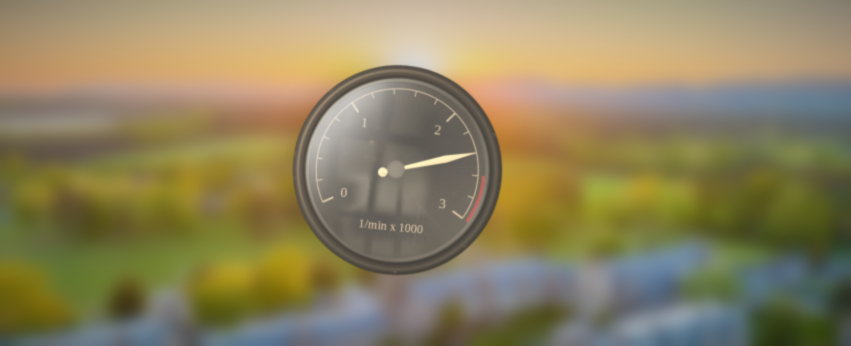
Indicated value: 2400 rpm
